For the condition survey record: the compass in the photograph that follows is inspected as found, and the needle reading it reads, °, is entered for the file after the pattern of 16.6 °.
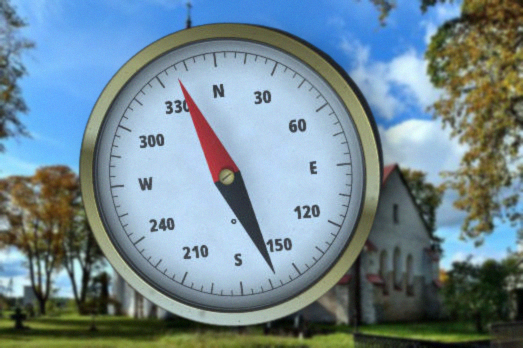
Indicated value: 340 °
